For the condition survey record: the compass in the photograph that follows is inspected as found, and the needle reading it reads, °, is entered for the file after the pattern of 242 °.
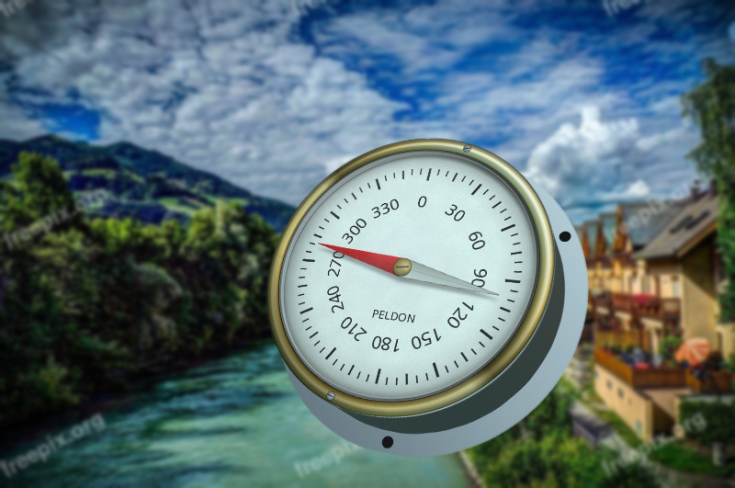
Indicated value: 280 °
